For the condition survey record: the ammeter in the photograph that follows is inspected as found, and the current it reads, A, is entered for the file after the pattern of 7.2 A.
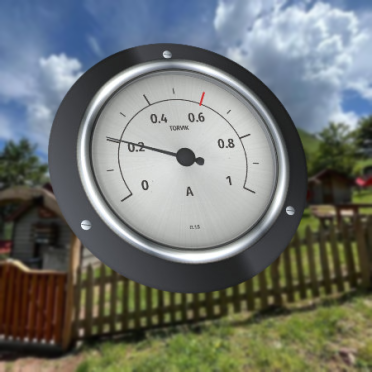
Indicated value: 0.2 A
